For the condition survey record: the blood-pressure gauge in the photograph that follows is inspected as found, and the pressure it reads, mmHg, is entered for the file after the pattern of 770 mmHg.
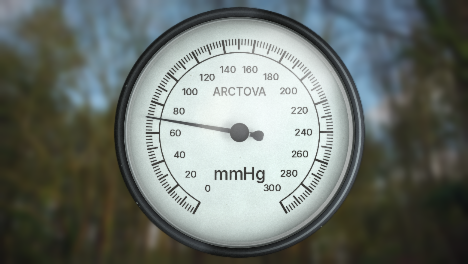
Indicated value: 70 mmHg
